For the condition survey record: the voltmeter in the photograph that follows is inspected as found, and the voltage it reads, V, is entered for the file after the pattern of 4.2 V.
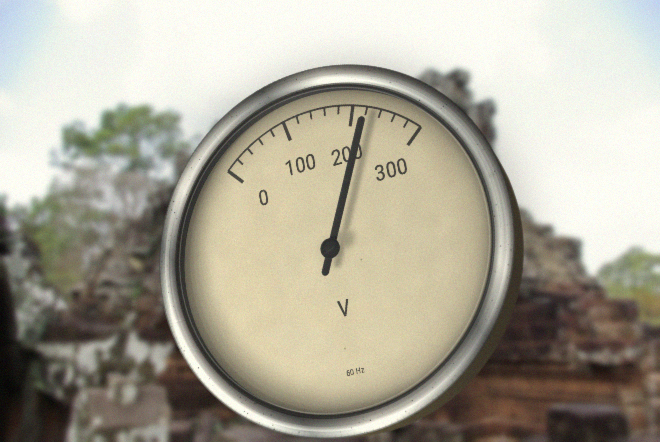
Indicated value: 220 V
